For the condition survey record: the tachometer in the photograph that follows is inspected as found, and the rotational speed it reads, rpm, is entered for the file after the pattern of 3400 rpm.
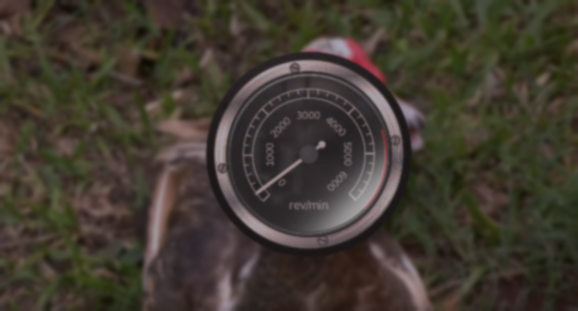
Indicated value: 200 rpm
